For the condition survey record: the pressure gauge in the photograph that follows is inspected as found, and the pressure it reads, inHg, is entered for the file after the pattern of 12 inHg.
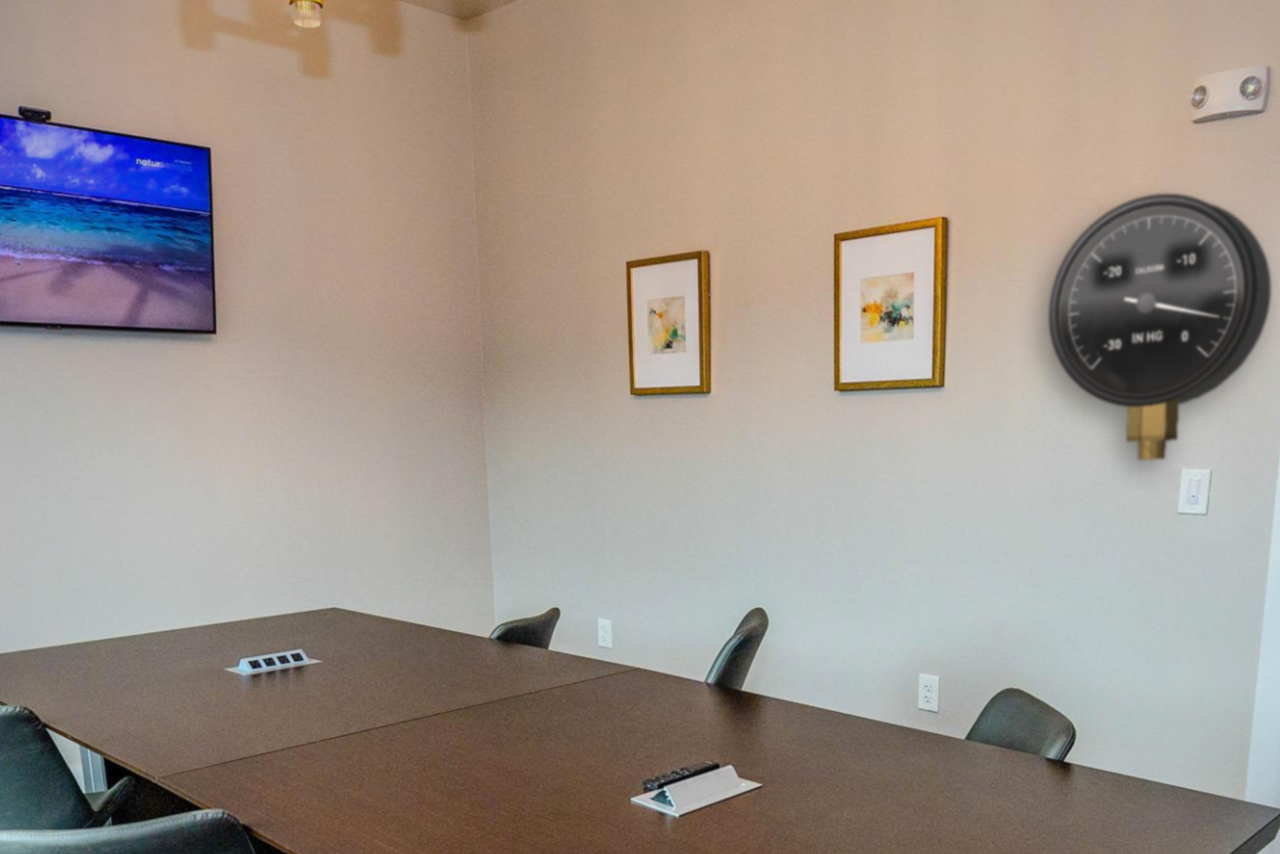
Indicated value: -3 inHg
